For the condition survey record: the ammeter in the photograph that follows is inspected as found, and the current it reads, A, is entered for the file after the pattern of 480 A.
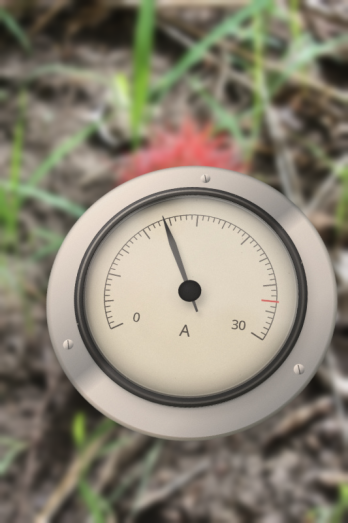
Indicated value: 12 A
